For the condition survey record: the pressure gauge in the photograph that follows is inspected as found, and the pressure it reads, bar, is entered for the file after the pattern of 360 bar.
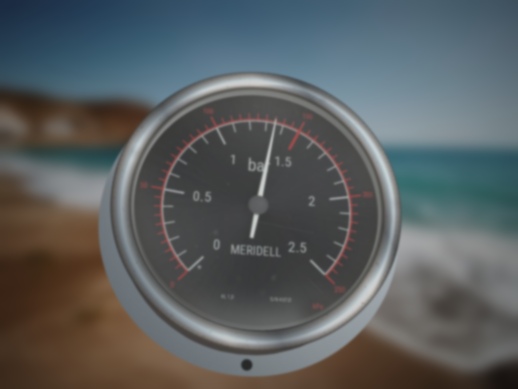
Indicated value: 1.35 bar
